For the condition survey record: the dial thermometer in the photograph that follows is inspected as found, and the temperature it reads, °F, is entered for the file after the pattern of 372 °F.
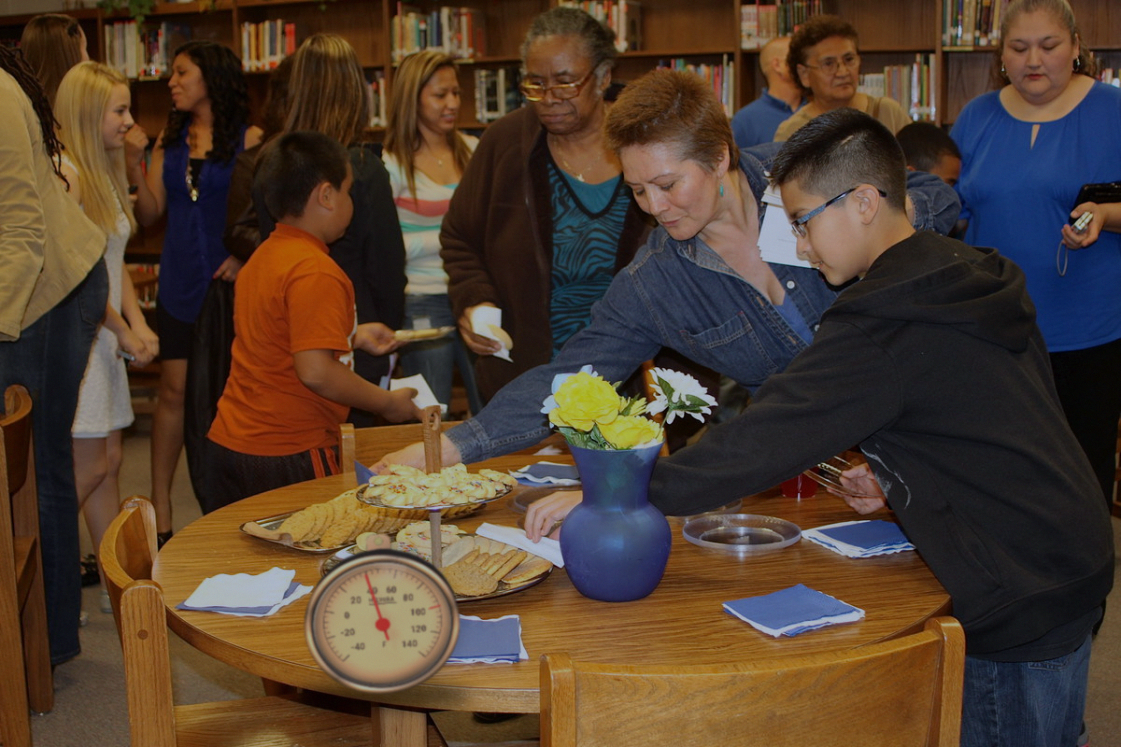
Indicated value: 40 °F
